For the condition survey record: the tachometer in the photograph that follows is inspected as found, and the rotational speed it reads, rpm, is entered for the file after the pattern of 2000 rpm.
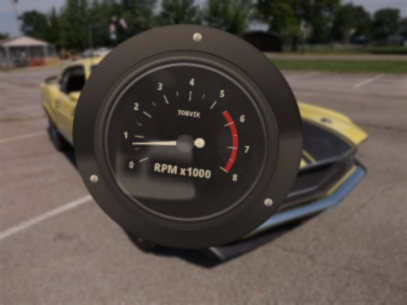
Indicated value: 750 rpm
